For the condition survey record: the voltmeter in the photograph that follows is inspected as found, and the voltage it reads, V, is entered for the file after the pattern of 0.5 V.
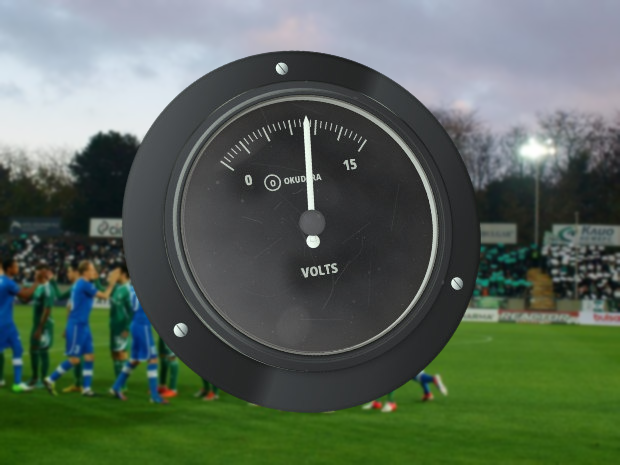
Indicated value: 9 V
